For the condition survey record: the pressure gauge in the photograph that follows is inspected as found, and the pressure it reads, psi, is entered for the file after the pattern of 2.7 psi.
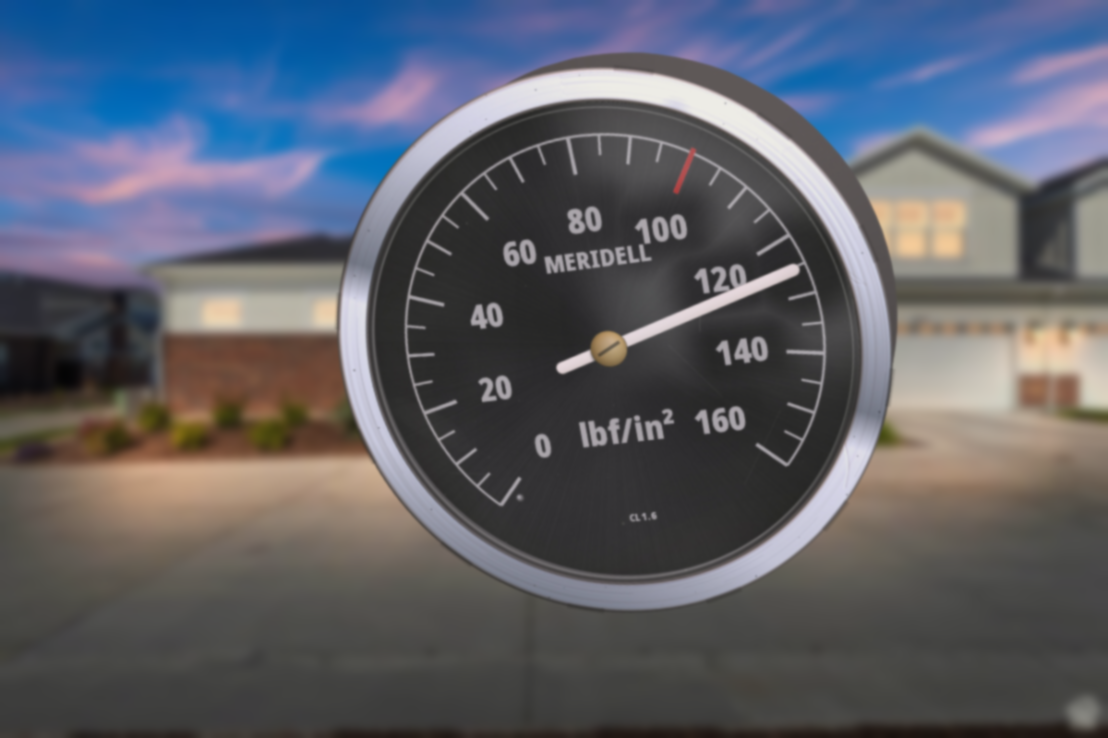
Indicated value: 125 psi
